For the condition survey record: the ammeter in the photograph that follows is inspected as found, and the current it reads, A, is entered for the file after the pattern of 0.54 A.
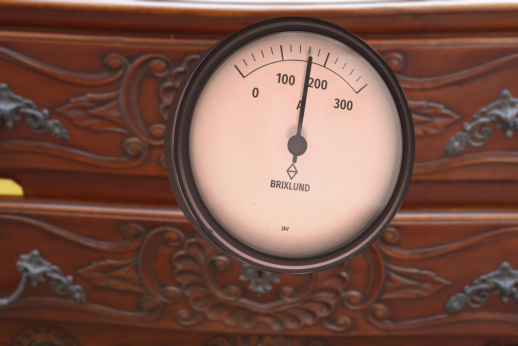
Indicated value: 160 A
